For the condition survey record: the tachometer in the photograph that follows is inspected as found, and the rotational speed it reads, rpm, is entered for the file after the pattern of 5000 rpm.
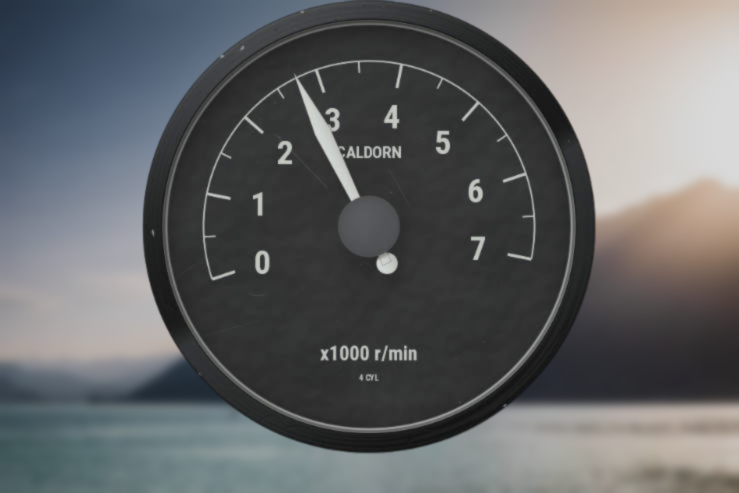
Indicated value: 2750 rpm
